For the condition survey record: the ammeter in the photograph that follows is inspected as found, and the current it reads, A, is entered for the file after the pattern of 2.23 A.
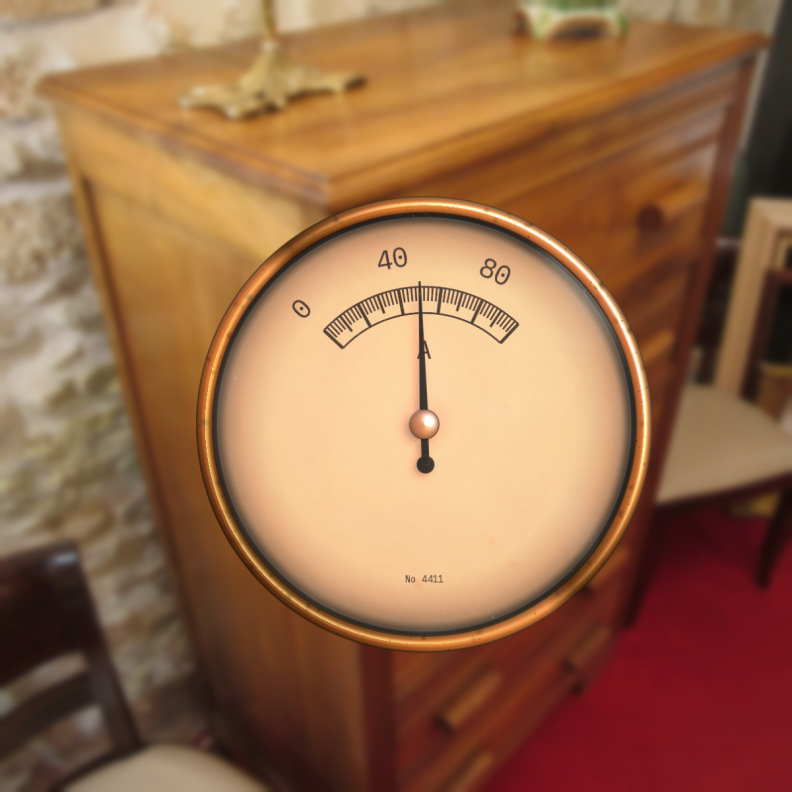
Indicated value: 50 A
